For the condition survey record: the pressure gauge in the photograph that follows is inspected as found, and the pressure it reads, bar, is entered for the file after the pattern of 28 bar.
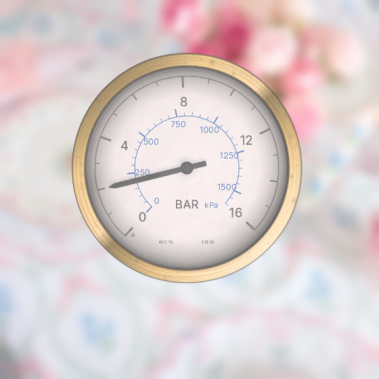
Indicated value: 2 bar
